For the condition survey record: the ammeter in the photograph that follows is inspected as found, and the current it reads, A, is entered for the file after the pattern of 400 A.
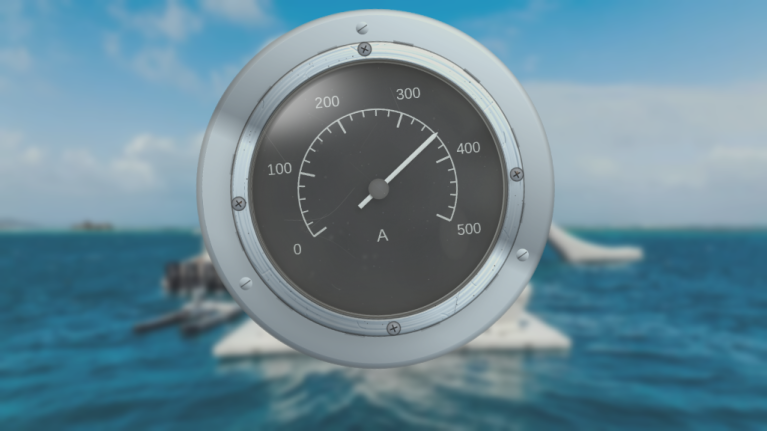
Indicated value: 360 A
